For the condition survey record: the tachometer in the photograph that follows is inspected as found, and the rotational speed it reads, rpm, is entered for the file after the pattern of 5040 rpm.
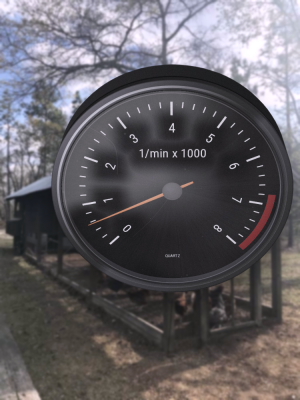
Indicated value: 600 rpm
